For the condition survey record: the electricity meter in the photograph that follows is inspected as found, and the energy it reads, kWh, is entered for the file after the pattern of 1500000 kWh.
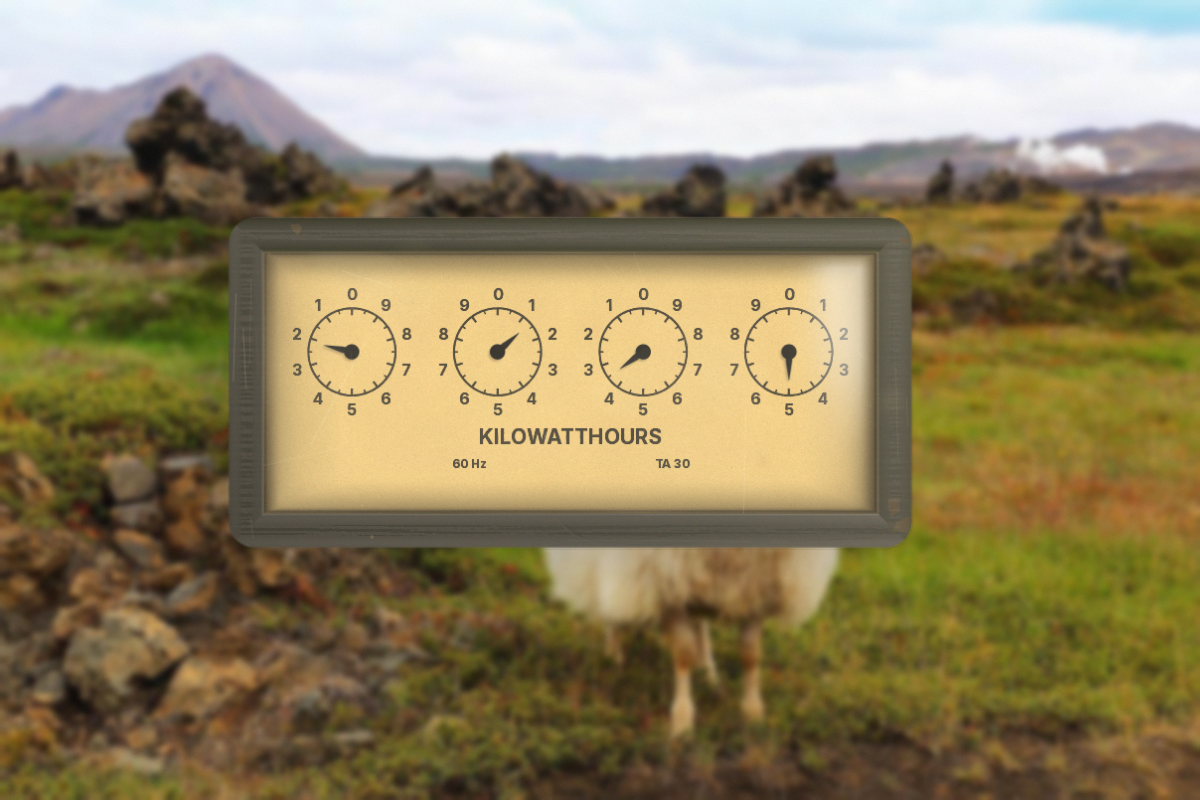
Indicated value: 2135 kWh
